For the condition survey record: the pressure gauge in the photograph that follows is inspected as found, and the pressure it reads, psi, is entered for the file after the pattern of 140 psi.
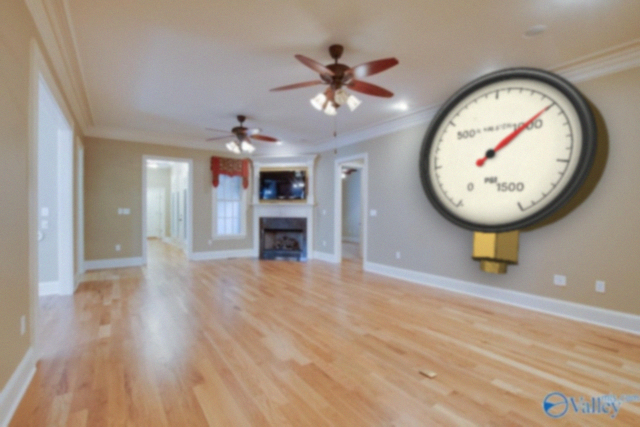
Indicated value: 1000 psi
